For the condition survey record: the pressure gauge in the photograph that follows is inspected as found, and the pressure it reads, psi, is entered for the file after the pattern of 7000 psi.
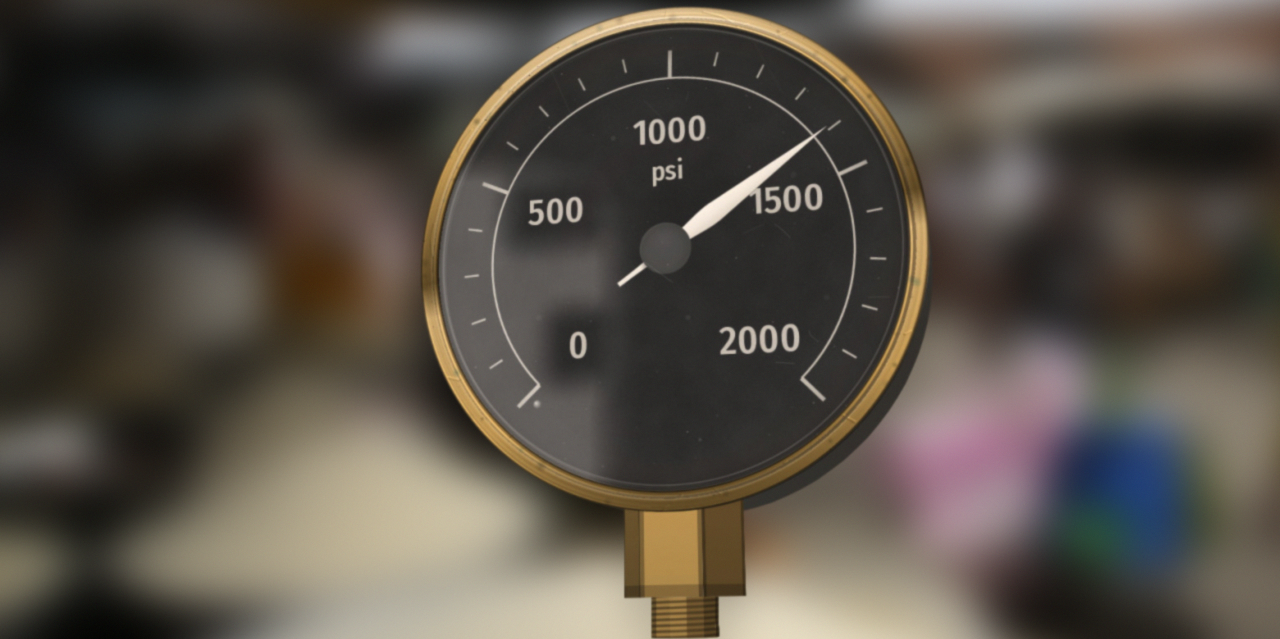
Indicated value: 1400 psi
